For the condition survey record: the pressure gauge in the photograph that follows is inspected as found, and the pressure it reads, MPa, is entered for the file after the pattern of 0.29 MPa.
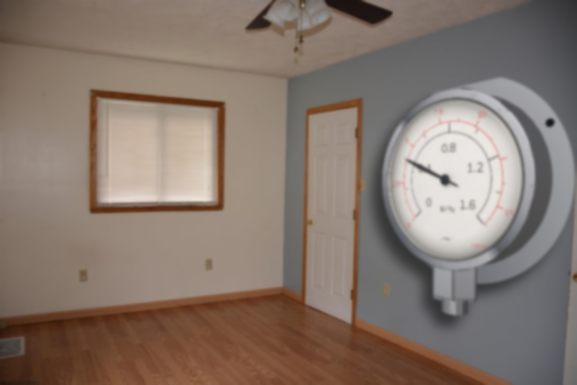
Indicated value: 0.4 MPa
